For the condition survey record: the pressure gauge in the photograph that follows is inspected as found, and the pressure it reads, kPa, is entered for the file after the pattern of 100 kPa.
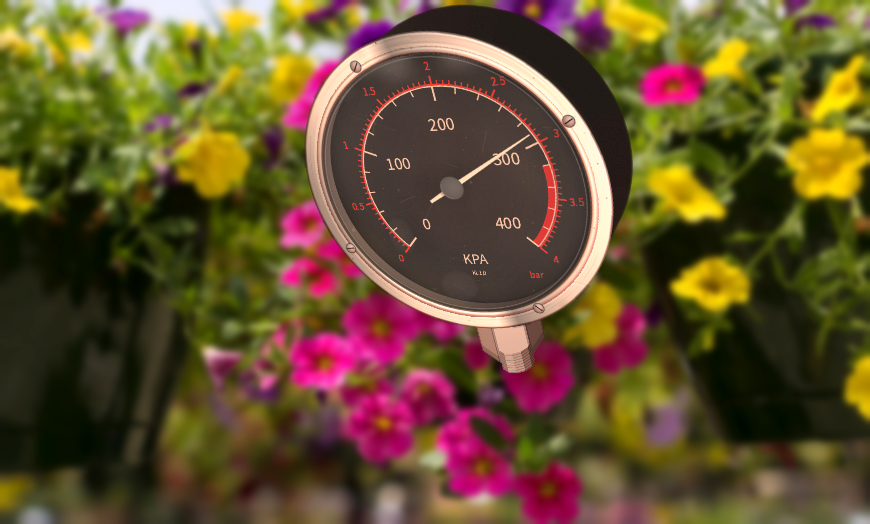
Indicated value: 290 kPa
